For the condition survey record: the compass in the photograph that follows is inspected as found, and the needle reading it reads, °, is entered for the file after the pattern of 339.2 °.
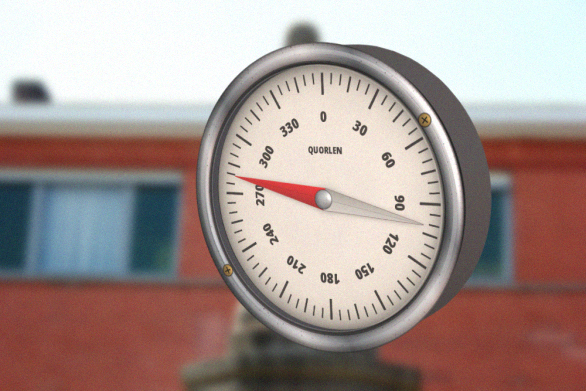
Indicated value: 280 °
